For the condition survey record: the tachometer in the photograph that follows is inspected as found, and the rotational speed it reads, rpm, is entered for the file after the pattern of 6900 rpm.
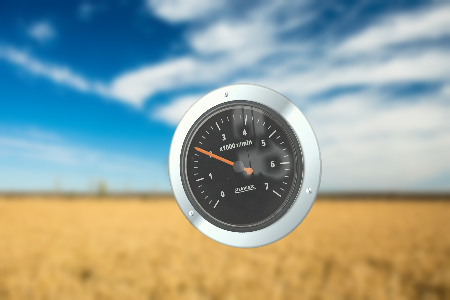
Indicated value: 2000 rpm
